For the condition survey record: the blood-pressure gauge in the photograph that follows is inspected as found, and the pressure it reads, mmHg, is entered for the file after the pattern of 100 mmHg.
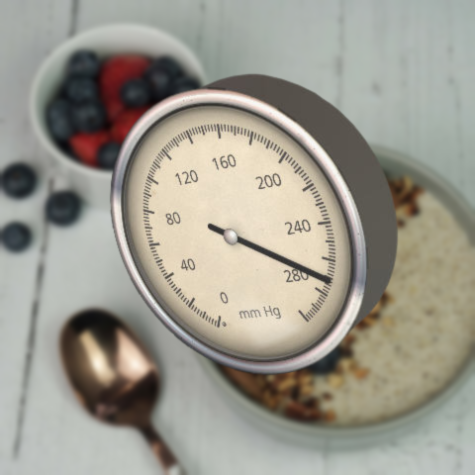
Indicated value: 270 mmHg
